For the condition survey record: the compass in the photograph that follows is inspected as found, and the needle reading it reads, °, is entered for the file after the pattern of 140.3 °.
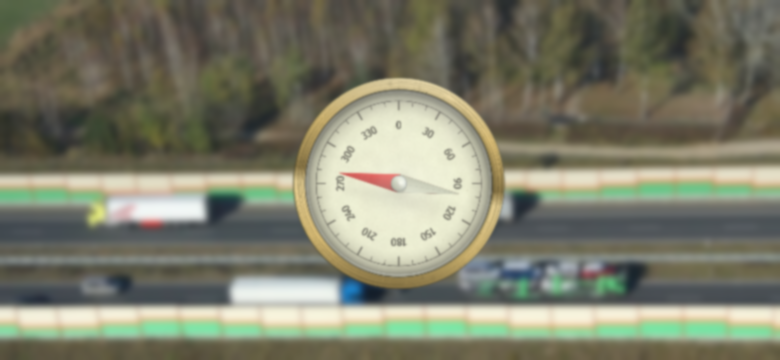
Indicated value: 280 °
